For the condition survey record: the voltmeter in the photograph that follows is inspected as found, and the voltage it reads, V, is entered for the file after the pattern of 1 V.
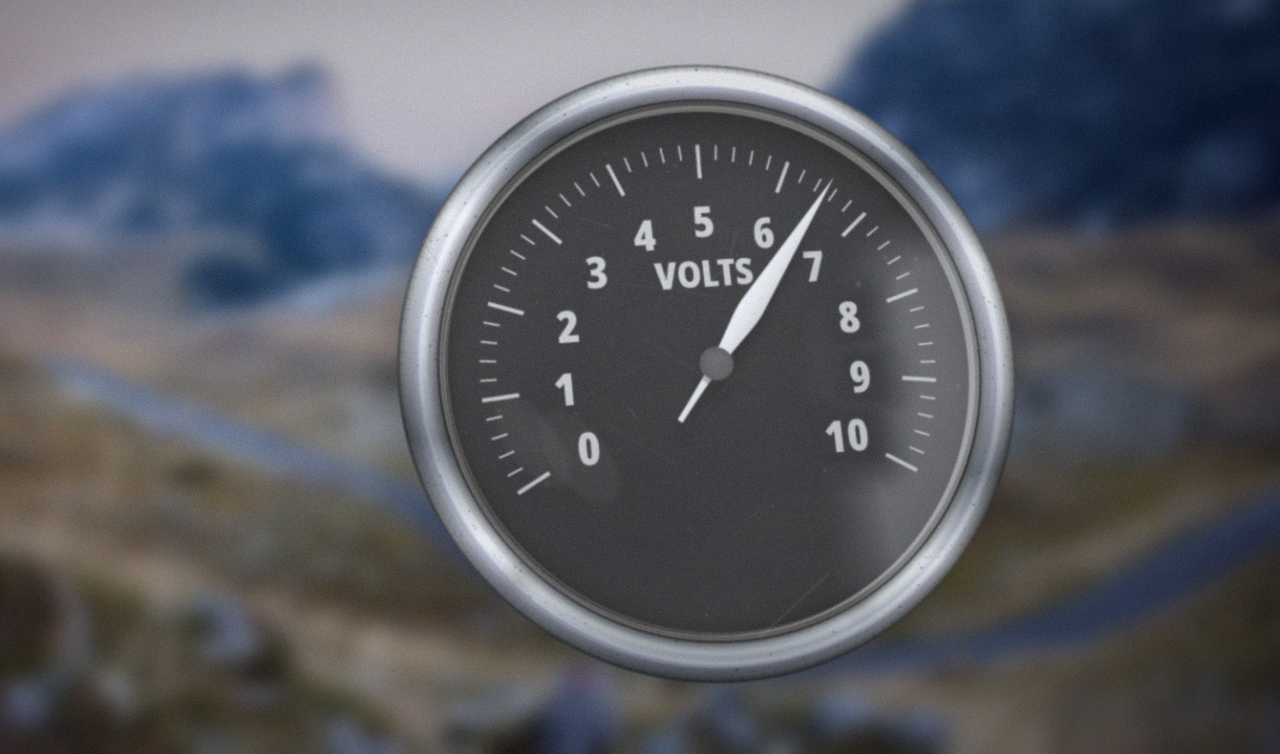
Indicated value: 6.5 V
